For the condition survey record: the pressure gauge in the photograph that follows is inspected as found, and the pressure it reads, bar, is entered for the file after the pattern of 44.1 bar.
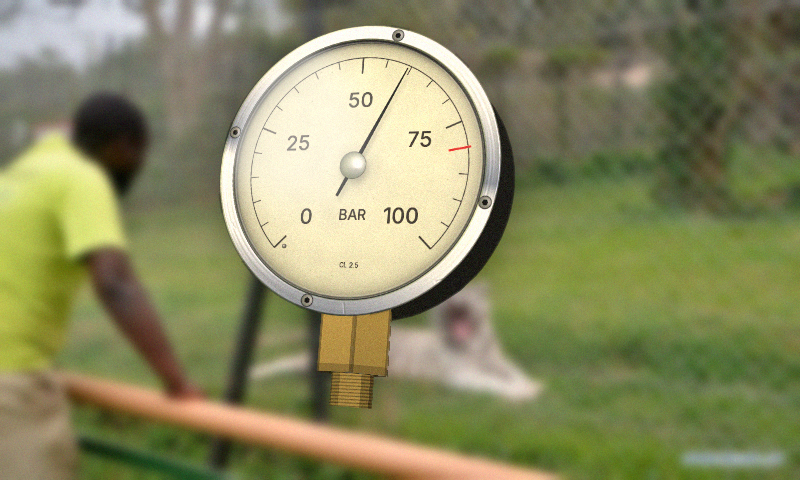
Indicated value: 60 bar
